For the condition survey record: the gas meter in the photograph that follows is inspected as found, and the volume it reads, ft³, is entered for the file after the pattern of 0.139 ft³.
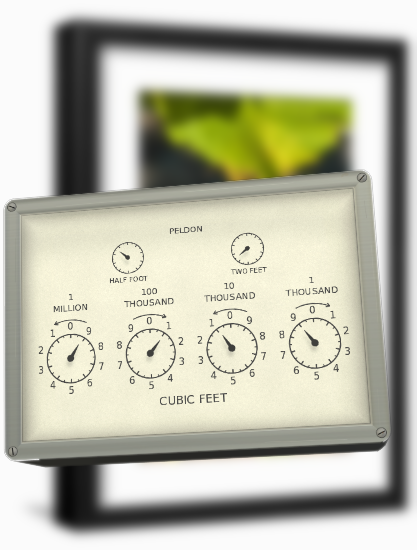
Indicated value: 910900 ft³
